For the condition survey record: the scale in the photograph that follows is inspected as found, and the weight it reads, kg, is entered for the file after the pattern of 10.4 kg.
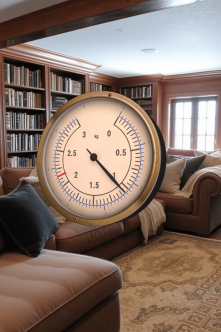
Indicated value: 1.05 kg
